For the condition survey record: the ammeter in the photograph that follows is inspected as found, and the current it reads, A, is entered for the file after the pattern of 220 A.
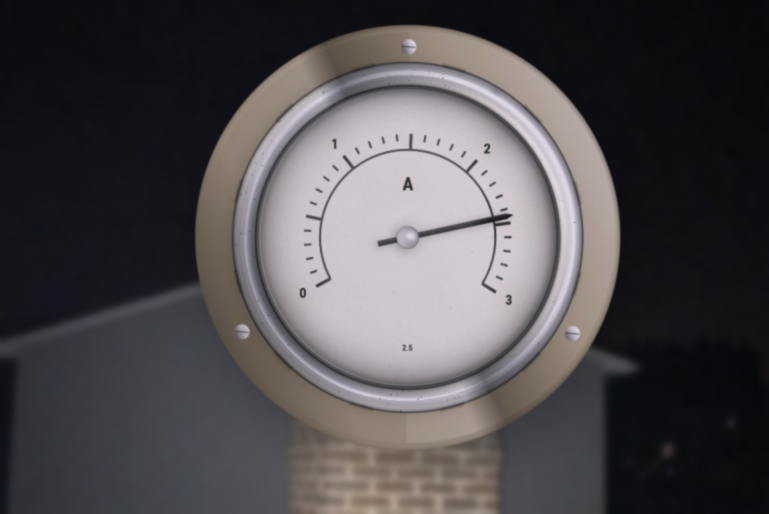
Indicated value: 2.45 A
